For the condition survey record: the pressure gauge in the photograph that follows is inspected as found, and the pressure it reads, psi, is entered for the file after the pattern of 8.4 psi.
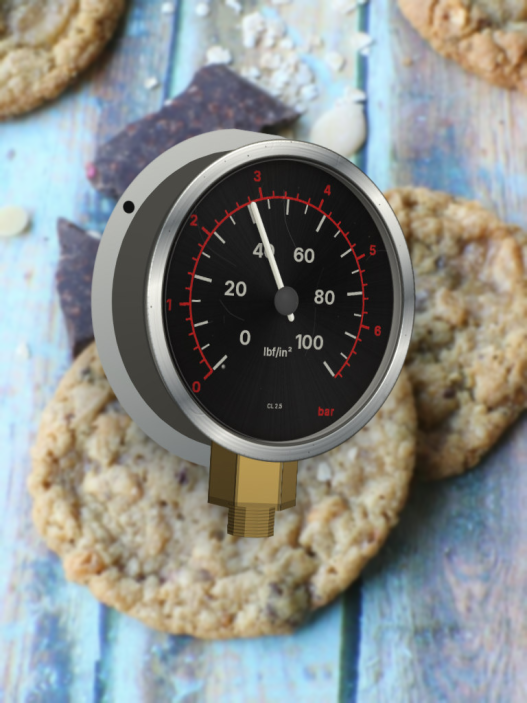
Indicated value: 40 psi
